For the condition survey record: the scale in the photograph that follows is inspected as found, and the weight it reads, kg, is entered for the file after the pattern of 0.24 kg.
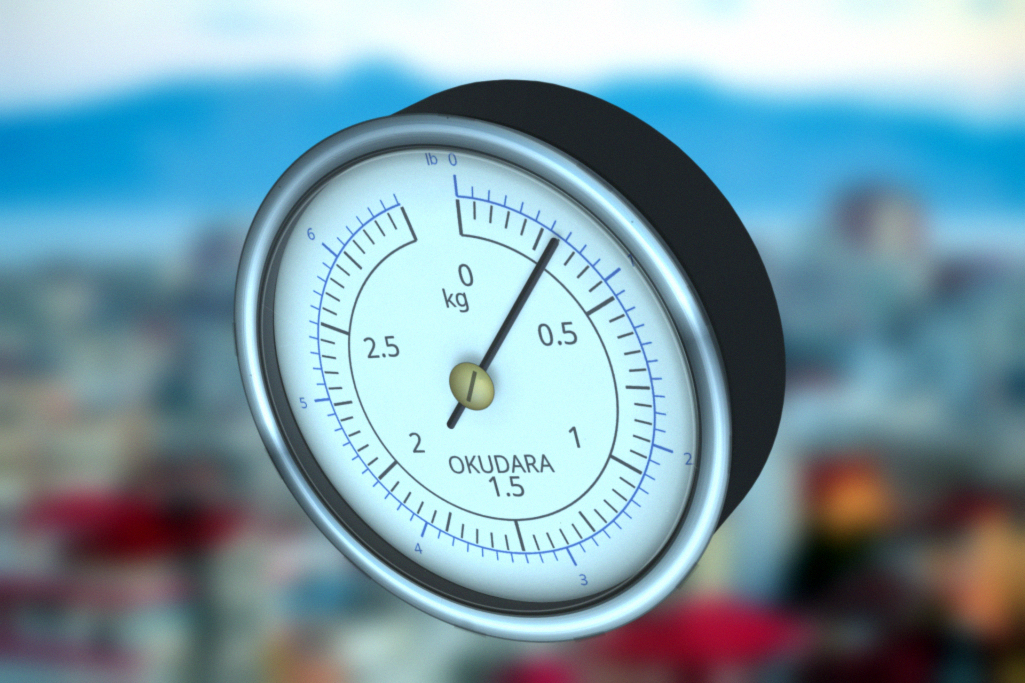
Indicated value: 0.3 kg
